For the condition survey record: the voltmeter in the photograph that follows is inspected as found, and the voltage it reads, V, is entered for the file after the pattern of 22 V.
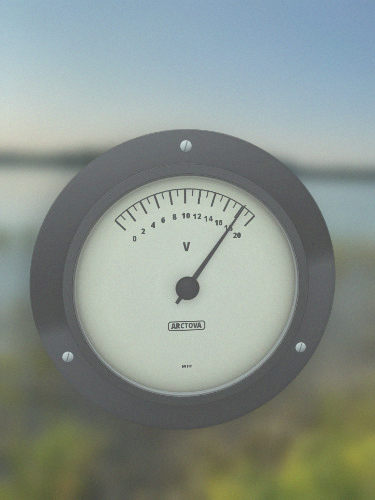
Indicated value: 18 V
